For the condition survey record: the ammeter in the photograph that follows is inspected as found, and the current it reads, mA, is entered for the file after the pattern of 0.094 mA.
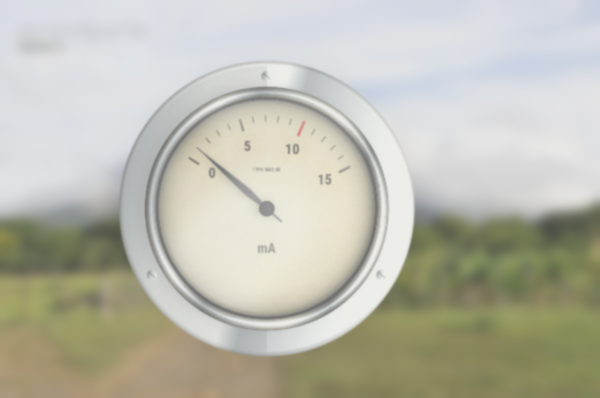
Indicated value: 1 mA
